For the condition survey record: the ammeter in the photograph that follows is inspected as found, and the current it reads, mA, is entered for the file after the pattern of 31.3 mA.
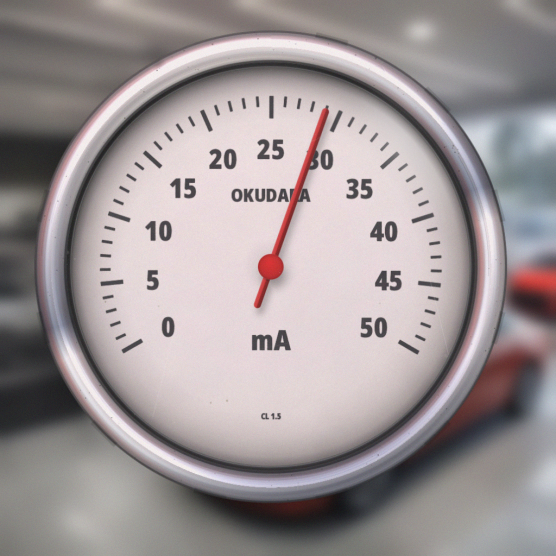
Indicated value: 29 mA
